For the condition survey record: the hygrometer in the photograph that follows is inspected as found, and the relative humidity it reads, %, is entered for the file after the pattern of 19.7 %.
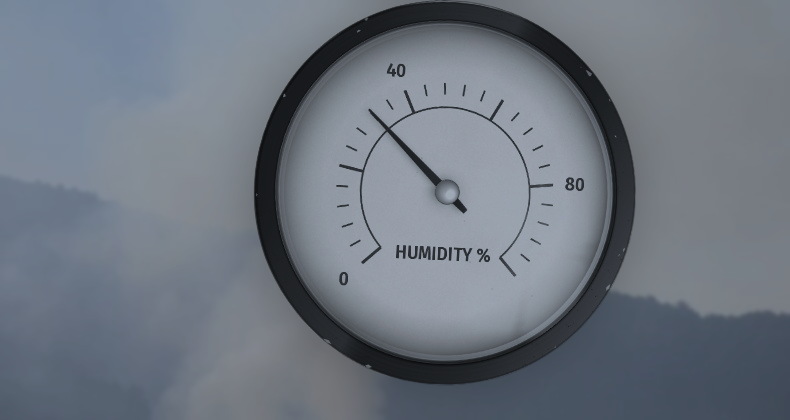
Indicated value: 32 %
